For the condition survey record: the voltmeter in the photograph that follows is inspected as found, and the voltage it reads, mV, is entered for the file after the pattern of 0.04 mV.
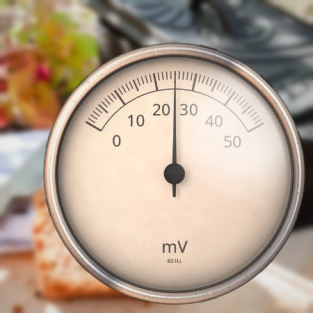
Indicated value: 25 mV
